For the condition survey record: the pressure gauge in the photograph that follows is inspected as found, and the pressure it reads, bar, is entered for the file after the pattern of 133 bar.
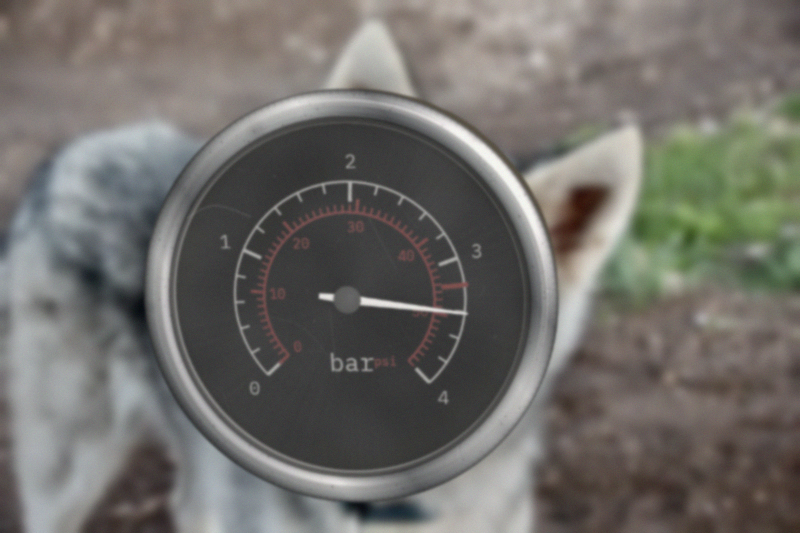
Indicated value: 3.4 bar
